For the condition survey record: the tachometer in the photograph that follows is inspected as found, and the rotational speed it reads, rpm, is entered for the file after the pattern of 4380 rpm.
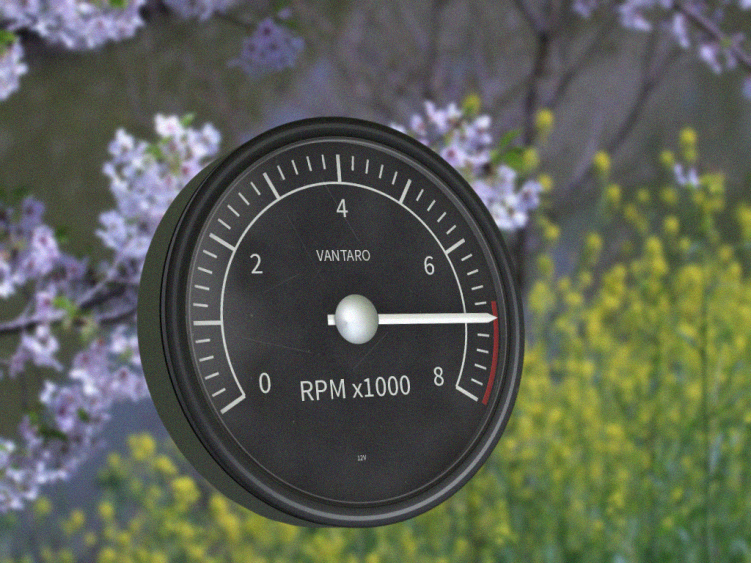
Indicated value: 7000 rpm
